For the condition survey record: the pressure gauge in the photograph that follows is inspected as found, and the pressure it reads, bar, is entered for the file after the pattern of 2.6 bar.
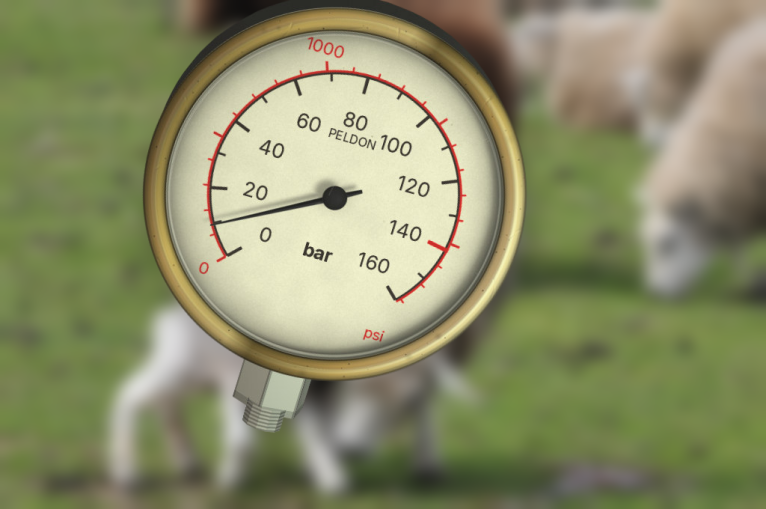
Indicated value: 10 bar
